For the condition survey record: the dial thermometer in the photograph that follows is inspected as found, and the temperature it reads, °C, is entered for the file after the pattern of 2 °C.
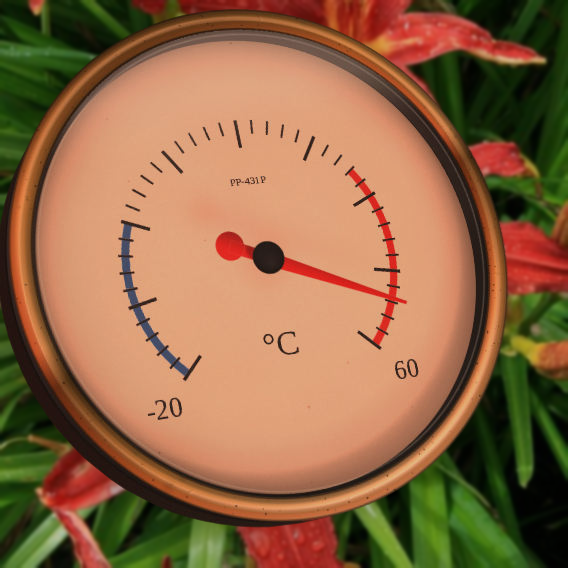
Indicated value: 54 °C
